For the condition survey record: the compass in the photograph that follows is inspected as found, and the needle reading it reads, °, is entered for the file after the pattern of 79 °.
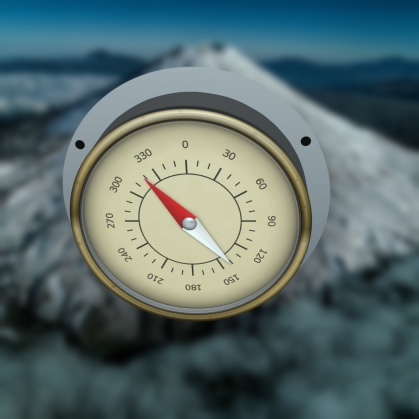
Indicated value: 320 °
